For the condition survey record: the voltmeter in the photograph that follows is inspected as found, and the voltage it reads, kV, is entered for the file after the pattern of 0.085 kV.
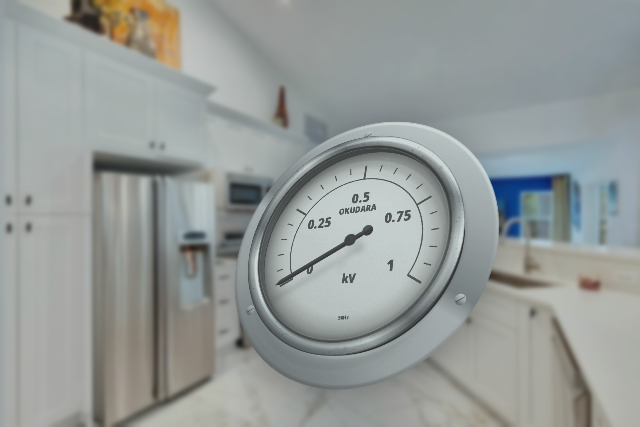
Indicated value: 0 kV
